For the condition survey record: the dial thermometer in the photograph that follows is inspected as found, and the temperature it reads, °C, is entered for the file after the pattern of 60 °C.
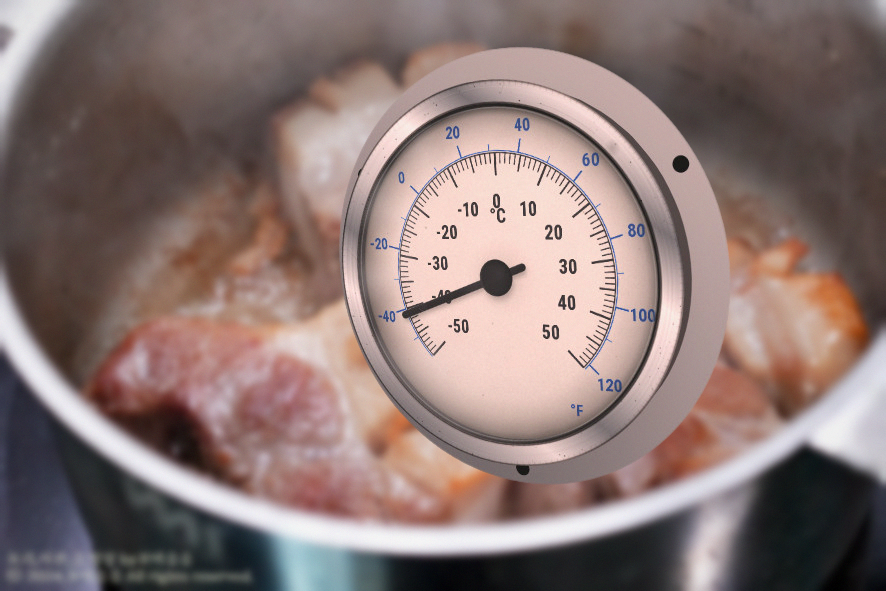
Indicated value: -41 °C
